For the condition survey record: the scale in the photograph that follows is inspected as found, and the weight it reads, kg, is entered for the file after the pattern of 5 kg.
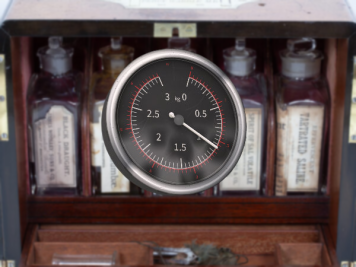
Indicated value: 1 kg
